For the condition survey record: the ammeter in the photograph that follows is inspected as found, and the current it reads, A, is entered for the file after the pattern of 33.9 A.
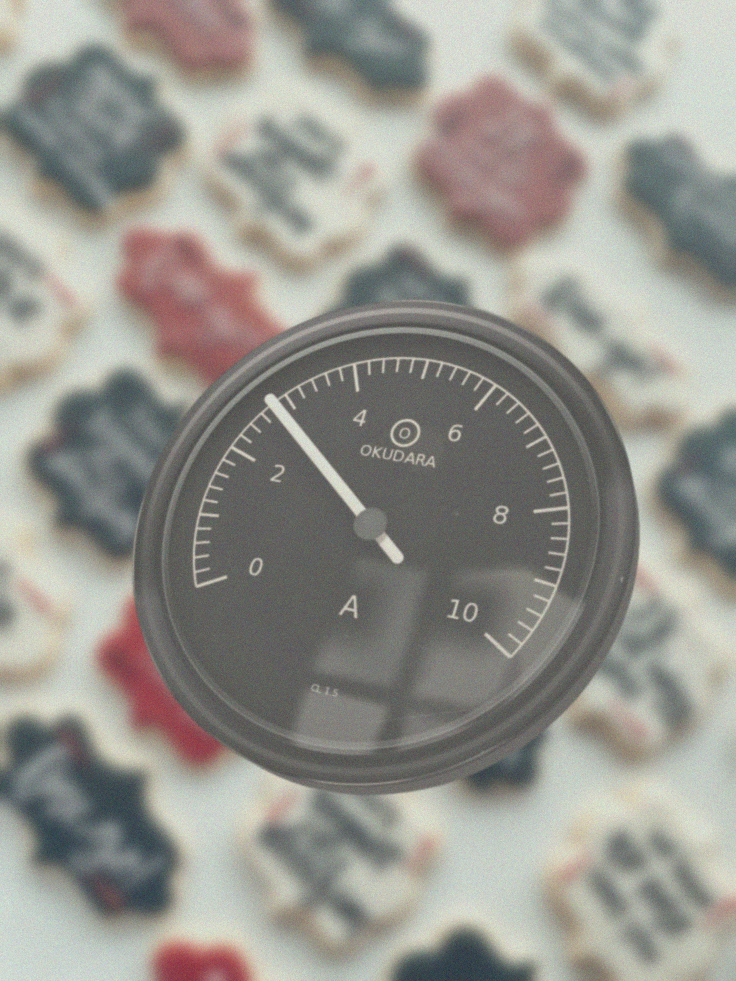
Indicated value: 2.8 A
